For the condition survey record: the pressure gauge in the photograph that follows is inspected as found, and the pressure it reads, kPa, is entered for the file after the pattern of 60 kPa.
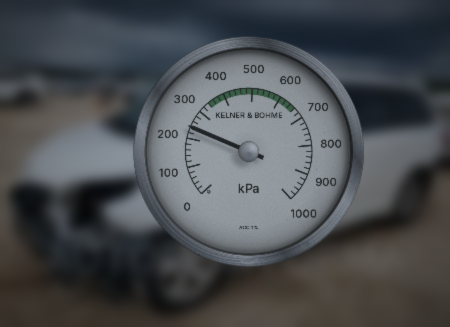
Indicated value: 240 kPa
